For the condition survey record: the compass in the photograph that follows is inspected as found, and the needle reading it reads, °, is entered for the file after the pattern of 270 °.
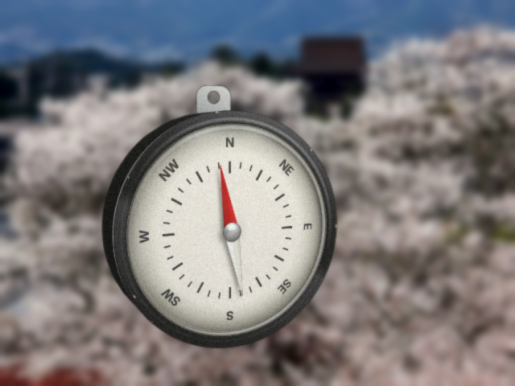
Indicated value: 350 °
